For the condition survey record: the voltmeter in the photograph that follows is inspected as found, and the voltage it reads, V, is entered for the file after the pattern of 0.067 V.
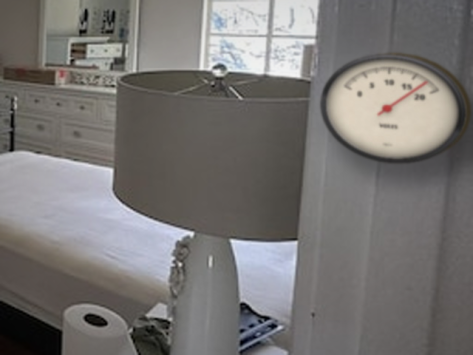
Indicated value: 17.5 V
